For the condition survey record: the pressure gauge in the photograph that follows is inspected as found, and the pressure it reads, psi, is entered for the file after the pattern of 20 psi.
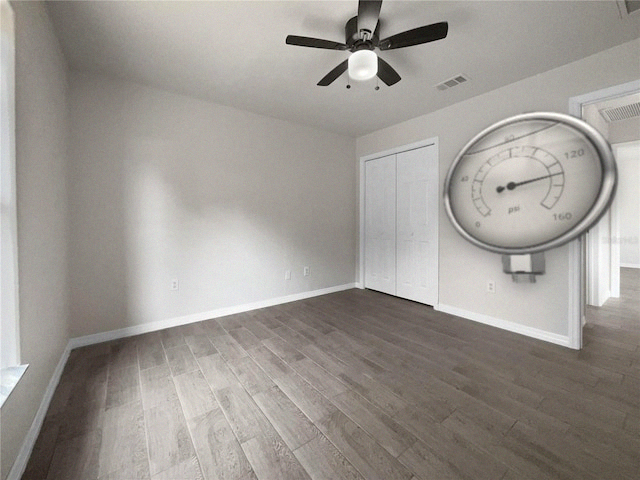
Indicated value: 130 psi
